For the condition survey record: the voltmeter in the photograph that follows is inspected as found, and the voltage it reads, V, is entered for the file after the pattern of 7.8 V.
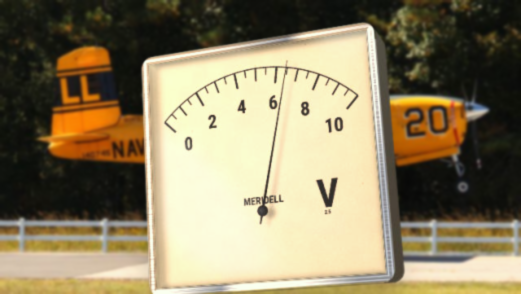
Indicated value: 6.5 V
